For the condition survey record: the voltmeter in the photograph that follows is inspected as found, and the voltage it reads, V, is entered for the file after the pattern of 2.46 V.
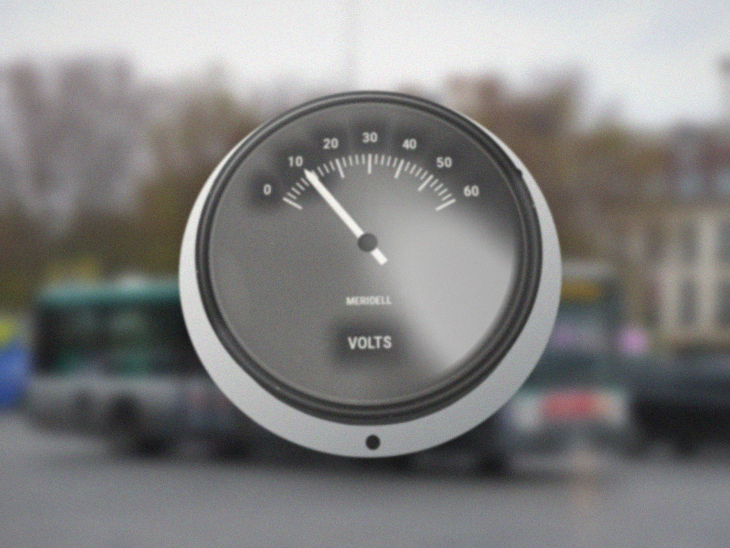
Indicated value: 10 V
